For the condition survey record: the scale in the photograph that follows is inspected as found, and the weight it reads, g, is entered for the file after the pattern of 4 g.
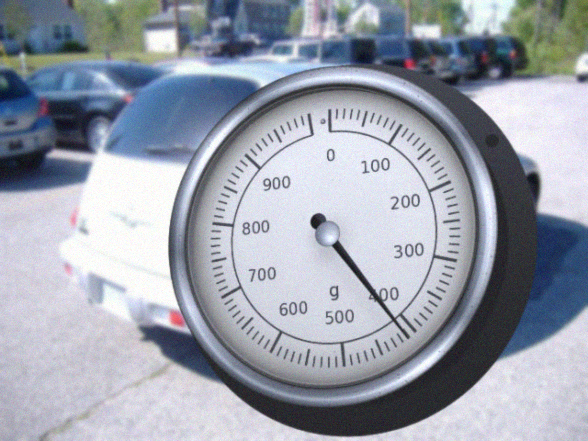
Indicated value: 410 g
